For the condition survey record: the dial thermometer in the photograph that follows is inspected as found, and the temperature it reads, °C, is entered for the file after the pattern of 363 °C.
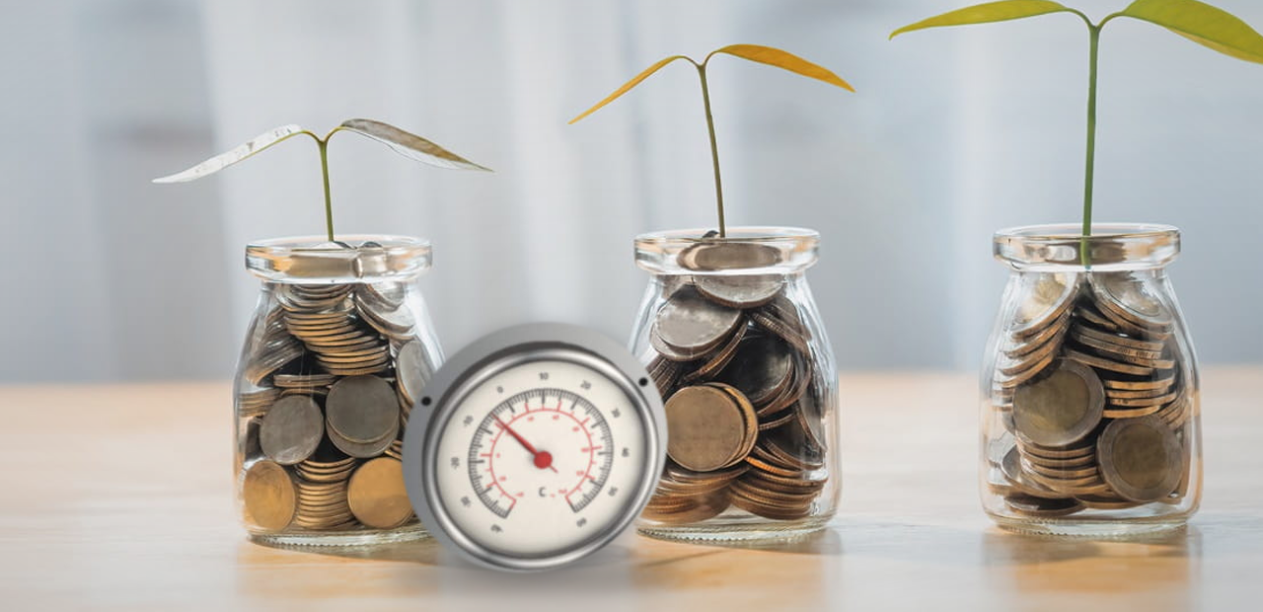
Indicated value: -5 °C
